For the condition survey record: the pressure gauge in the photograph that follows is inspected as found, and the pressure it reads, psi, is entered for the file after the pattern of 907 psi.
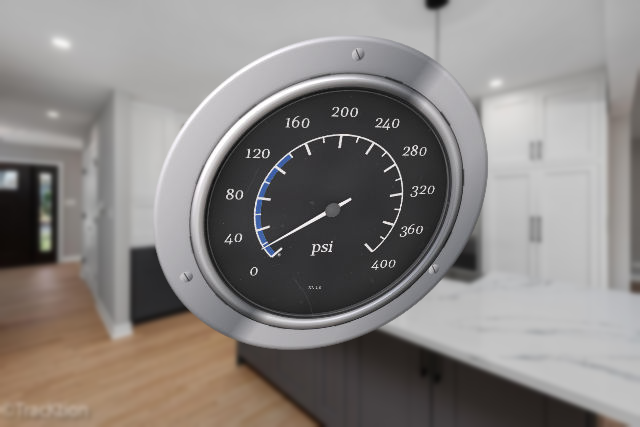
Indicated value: 20 psi
